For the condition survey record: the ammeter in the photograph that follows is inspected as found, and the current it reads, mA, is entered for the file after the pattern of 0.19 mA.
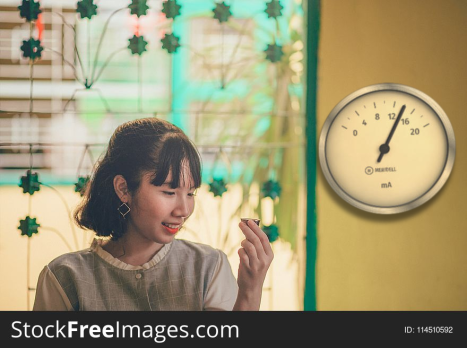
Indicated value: 14 mA
